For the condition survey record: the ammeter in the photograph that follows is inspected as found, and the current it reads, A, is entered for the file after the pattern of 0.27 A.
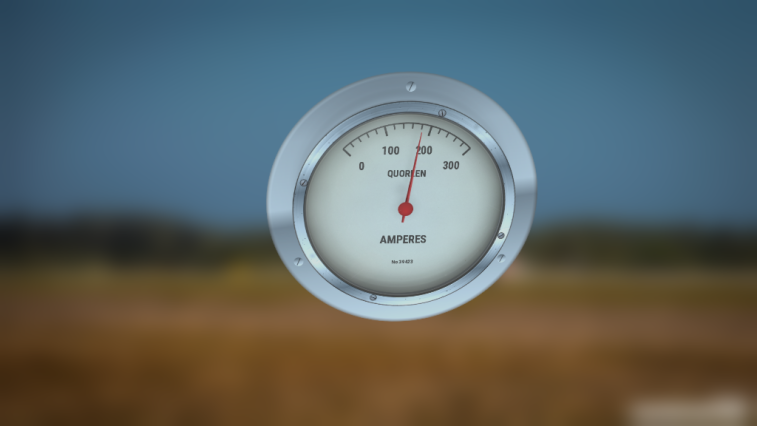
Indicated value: 180 A
